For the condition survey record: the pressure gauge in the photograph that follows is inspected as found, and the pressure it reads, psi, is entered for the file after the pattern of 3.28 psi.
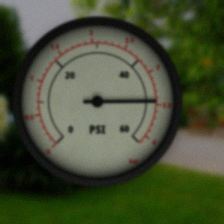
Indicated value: 50 psi
